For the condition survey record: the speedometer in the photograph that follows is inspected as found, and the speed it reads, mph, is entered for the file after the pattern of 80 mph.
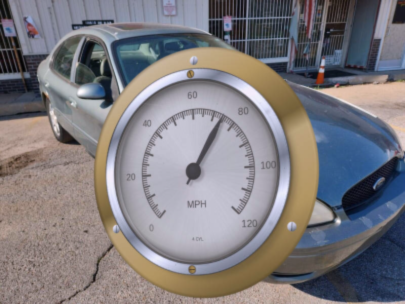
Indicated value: 75 mph
